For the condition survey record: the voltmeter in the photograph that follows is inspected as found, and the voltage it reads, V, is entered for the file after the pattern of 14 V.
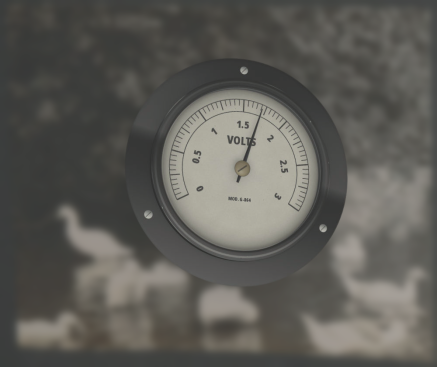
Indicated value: 1.7 V
